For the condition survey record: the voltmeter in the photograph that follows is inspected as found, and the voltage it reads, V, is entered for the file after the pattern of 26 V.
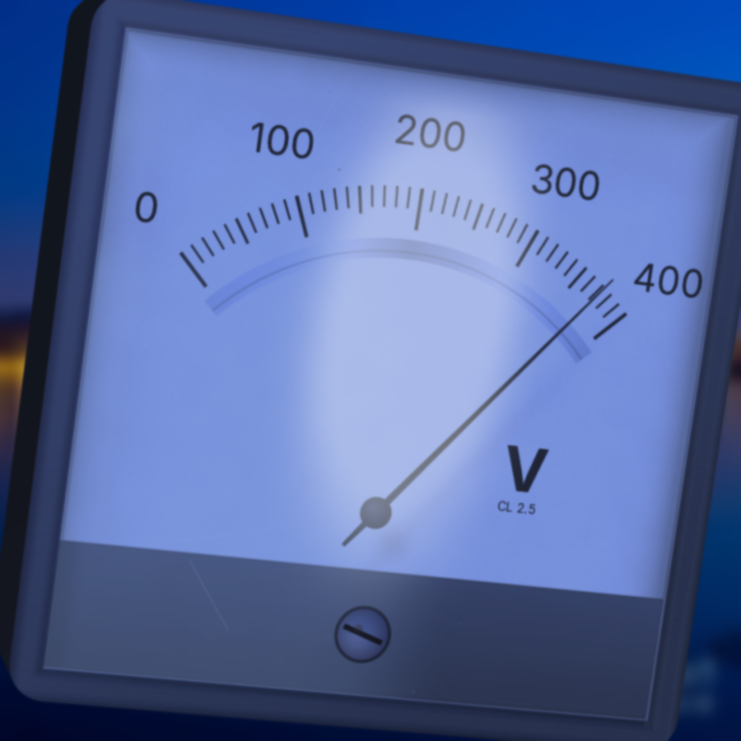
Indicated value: 370 V
